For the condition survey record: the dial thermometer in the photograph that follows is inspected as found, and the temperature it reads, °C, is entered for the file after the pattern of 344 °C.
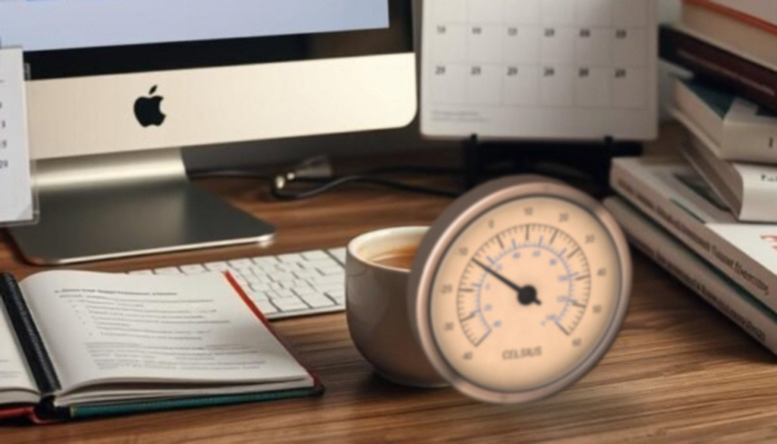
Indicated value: -10 °C
